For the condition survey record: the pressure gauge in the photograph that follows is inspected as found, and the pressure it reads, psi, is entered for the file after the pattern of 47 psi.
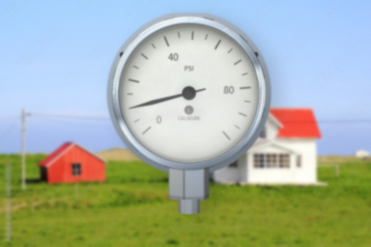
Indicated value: 10 psi
